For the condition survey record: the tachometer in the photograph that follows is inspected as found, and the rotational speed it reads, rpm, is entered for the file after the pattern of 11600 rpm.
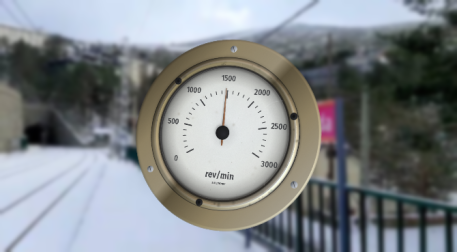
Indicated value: 1500 rpm
